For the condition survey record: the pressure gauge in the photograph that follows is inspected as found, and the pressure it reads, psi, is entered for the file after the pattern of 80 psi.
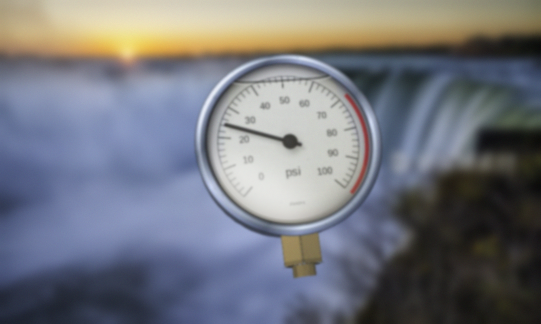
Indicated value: 24 psi
